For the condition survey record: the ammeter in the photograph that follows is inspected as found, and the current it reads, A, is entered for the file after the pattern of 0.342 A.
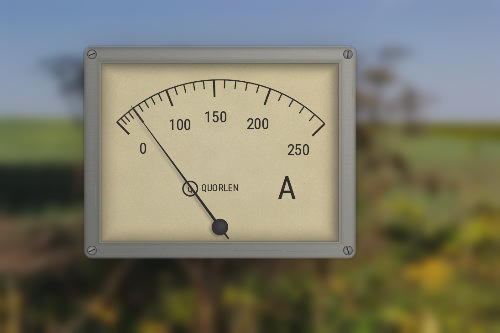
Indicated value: 50 A
